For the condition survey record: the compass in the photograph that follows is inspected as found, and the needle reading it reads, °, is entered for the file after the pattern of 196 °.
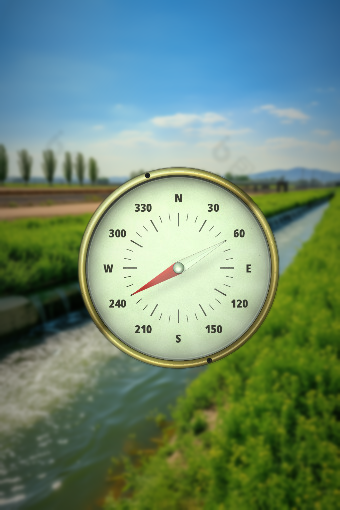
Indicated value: 240 °
